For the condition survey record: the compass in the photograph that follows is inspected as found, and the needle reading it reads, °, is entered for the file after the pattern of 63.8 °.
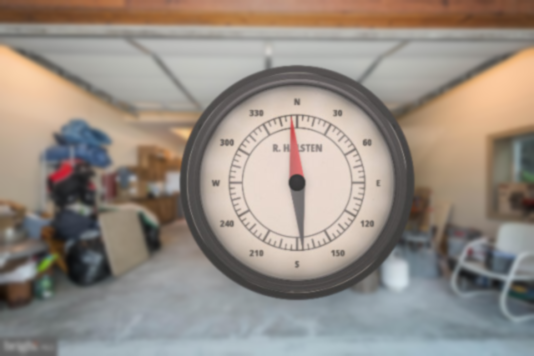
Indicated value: 355 °
